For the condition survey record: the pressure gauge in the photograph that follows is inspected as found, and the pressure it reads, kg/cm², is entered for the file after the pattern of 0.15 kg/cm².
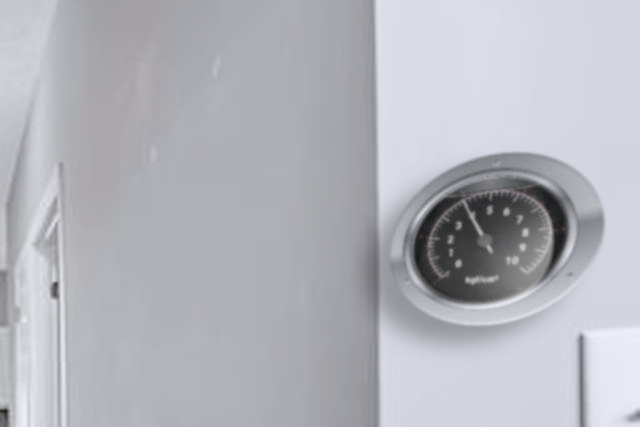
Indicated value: 4 kg/cm²
